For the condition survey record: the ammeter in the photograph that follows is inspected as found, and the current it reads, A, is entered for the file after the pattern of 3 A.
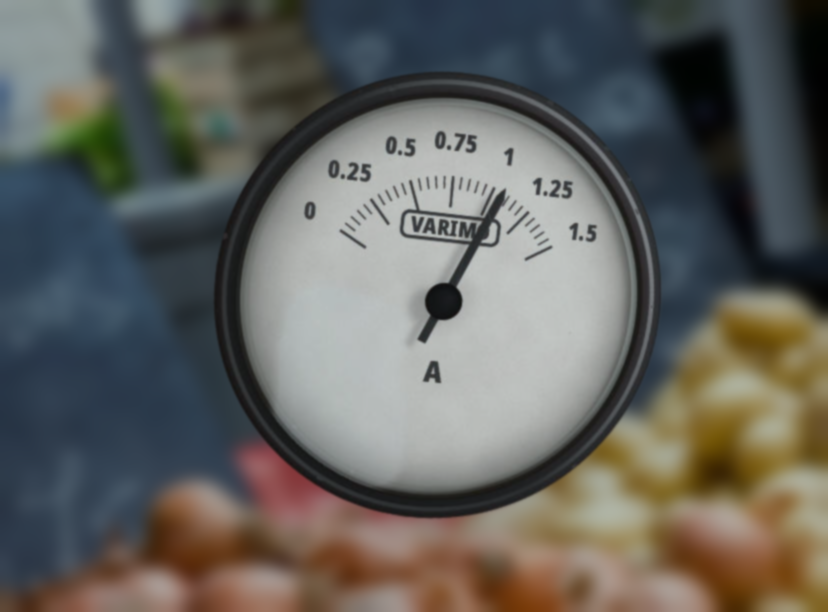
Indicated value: 1.05 A
